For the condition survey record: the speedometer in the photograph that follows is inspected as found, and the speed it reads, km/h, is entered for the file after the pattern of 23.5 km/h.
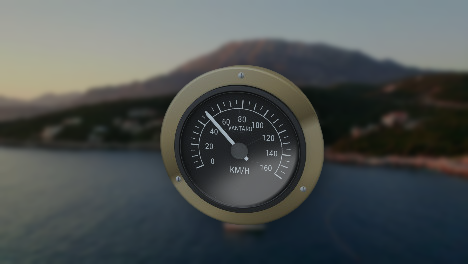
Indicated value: 50 km/h
